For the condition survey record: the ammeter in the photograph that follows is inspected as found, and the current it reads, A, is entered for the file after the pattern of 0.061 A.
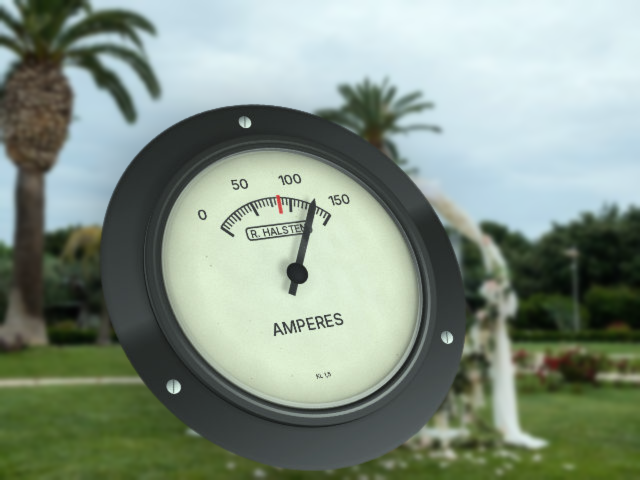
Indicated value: 125 A
